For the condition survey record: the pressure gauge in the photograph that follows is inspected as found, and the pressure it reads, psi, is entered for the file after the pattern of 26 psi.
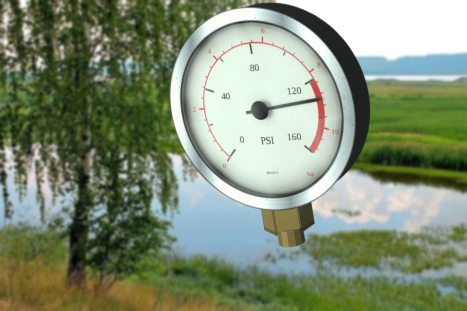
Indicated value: 130 psi
